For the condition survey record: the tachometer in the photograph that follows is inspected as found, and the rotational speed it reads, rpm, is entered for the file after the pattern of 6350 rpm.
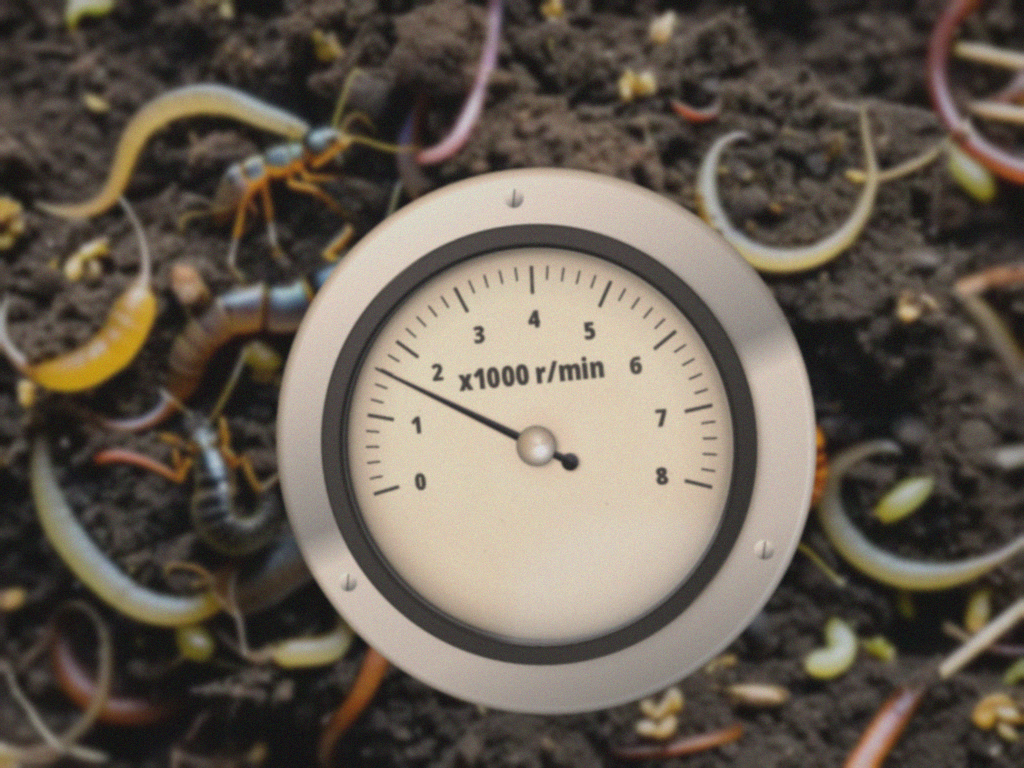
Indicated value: 1600 rpm
